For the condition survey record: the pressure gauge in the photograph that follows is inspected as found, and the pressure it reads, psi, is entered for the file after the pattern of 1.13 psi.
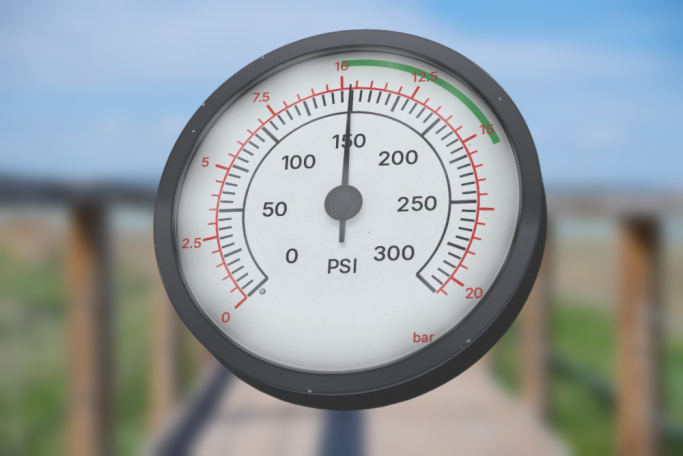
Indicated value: 150 psi
